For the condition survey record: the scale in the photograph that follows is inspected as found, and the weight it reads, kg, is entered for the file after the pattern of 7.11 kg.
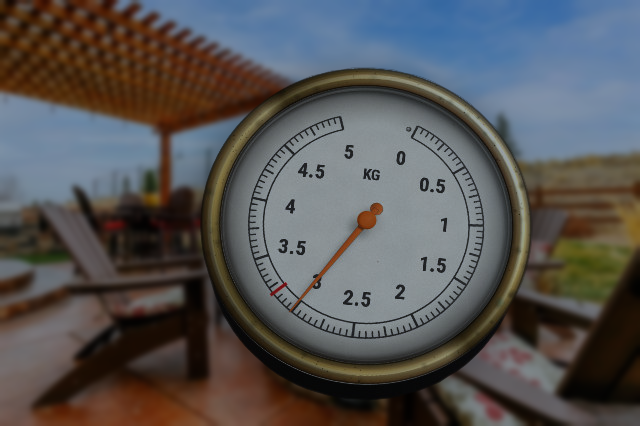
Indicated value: 3 kg
